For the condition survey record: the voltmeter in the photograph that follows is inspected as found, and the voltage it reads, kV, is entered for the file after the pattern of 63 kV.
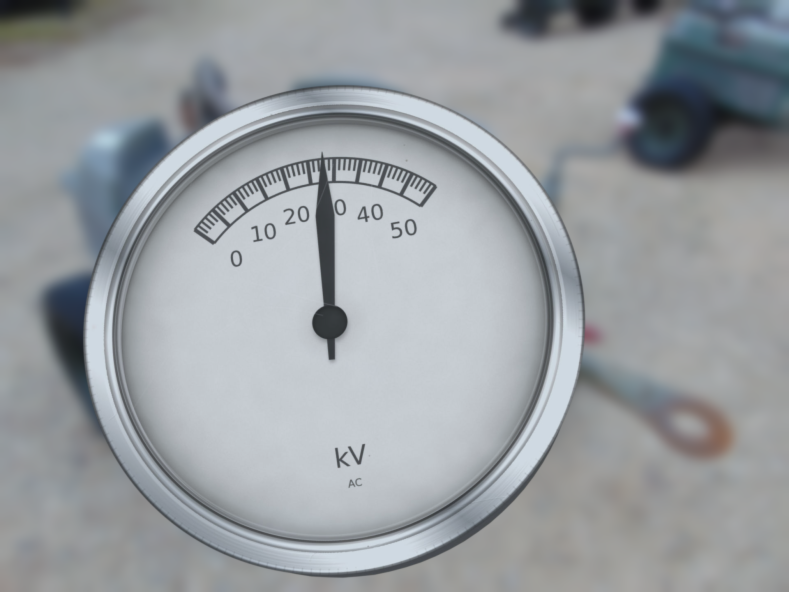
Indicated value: 28 kV
